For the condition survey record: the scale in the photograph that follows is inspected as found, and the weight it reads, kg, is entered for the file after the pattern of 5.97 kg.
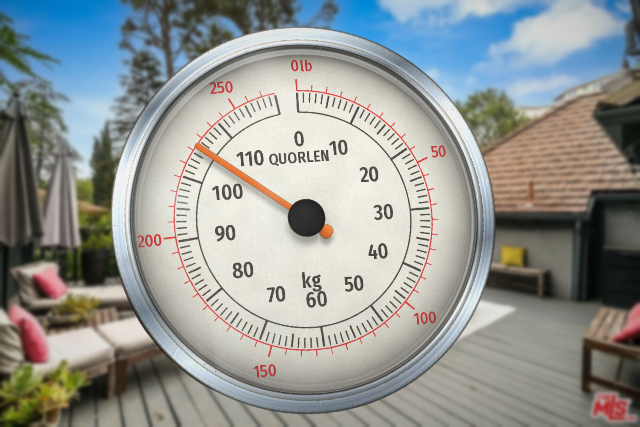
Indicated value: 105 kg
